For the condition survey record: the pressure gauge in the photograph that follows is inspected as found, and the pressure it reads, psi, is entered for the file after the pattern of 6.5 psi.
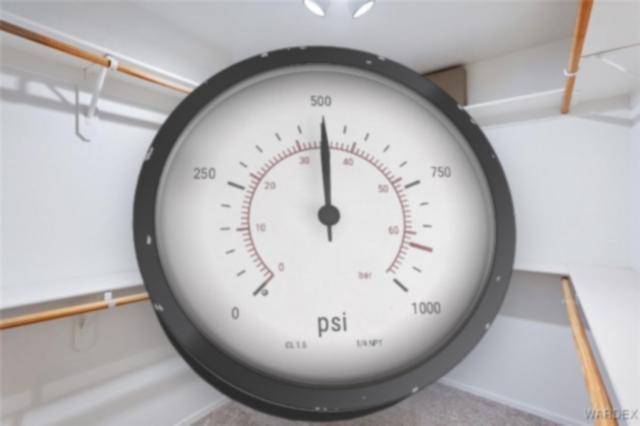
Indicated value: 500 psi
